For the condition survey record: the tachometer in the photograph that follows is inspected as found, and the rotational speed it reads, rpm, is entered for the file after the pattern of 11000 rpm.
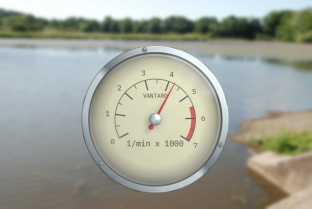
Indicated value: 4250 rpm
